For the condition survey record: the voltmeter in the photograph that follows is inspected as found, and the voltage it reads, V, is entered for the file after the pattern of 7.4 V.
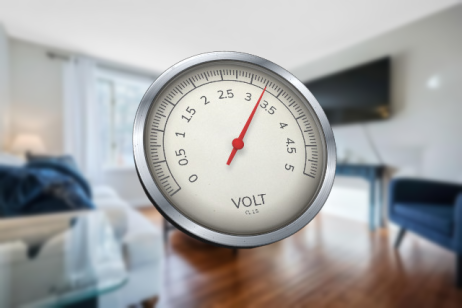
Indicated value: 3.25 V
